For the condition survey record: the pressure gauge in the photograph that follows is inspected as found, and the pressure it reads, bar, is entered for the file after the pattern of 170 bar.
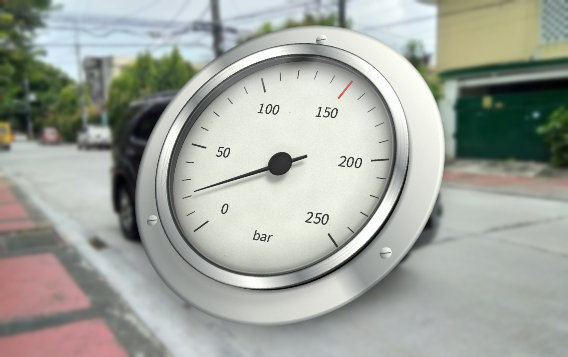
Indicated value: 20 bar
